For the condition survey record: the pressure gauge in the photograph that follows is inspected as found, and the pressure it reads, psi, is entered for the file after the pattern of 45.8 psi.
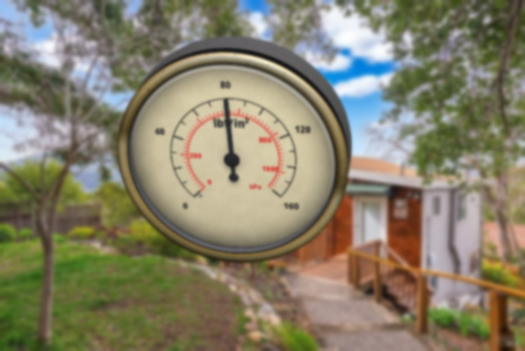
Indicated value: 80 psi
